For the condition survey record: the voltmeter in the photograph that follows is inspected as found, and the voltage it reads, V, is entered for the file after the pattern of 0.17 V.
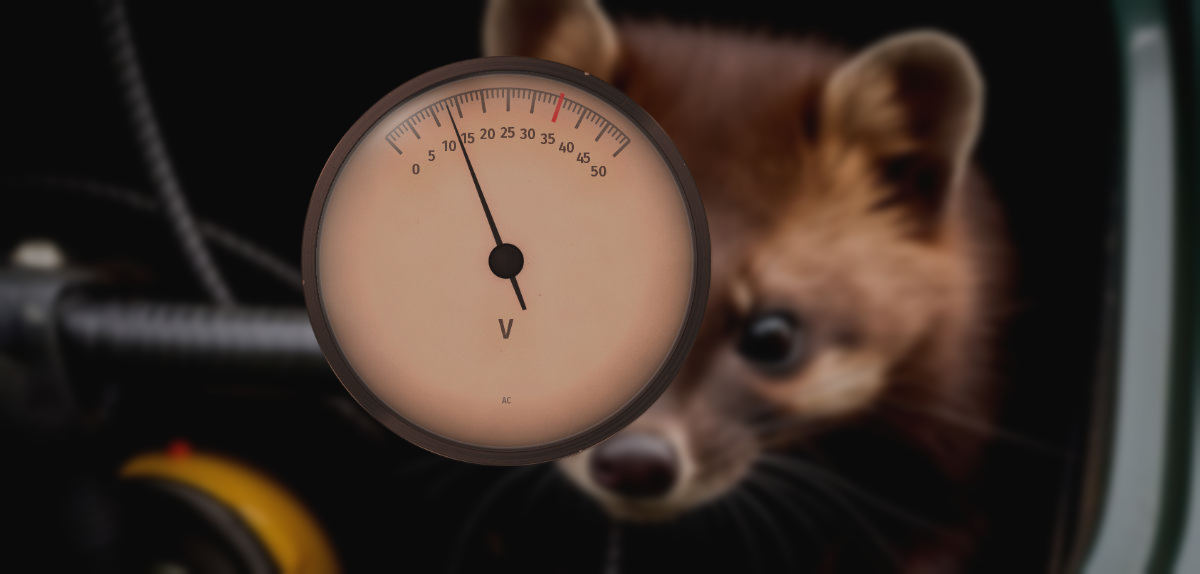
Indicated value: 13 V
